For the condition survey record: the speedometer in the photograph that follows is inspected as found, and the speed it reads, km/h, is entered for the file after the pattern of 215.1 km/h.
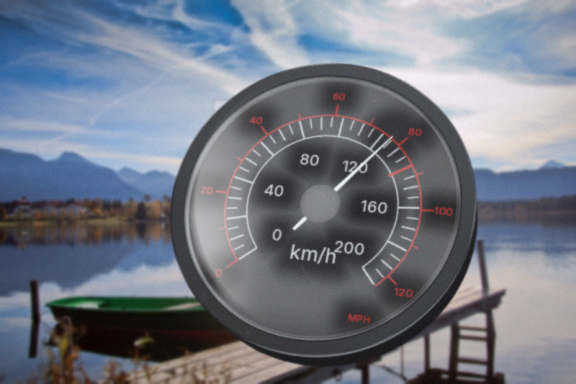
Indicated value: 125 km/h
